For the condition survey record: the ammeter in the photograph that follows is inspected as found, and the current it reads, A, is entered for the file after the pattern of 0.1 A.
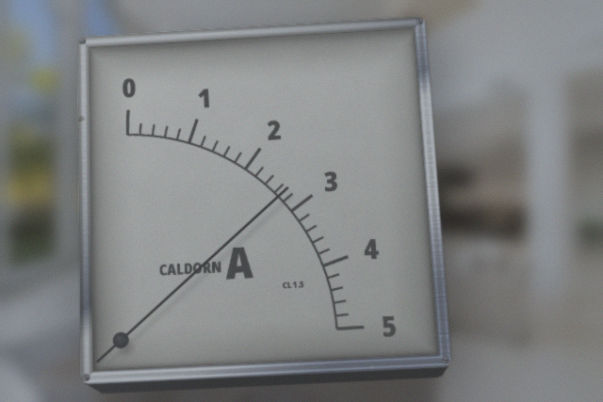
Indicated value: 2.7 A
